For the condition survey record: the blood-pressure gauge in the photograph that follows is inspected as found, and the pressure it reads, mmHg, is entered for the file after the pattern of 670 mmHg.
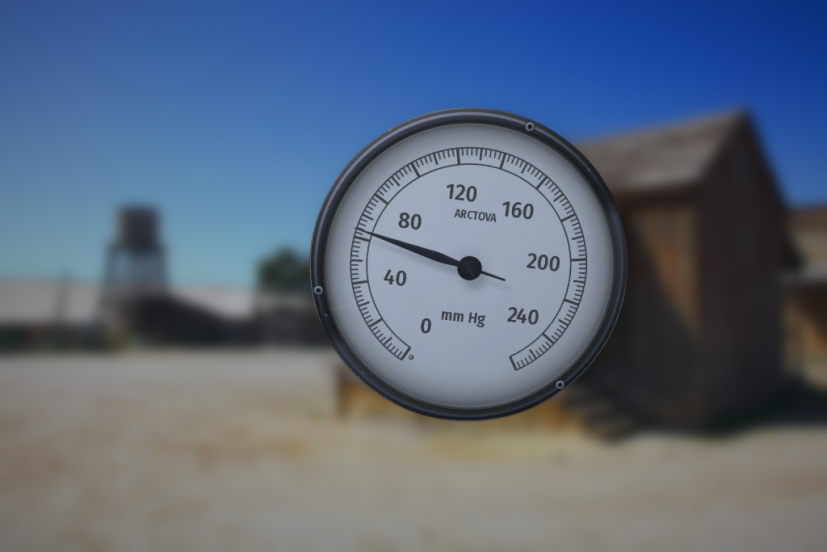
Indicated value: 64 mmHg
